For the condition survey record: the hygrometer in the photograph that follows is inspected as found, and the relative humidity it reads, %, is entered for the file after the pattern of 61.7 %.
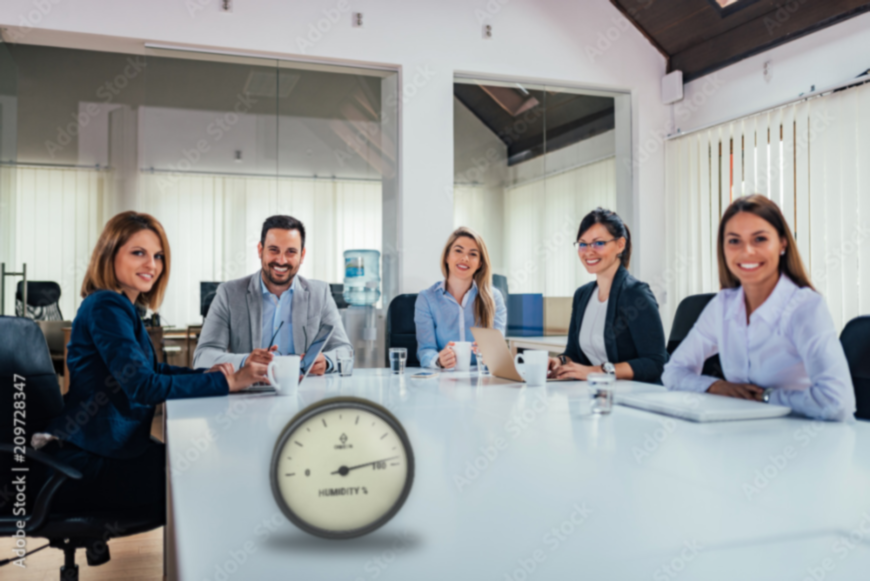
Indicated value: 95 %
